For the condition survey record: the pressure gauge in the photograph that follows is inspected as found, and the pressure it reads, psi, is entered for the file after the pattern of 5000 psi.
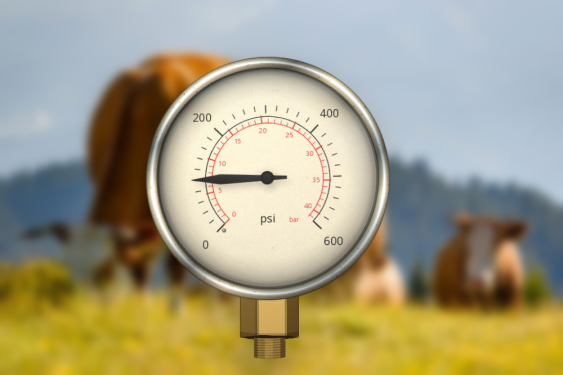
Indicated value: 100 psi
